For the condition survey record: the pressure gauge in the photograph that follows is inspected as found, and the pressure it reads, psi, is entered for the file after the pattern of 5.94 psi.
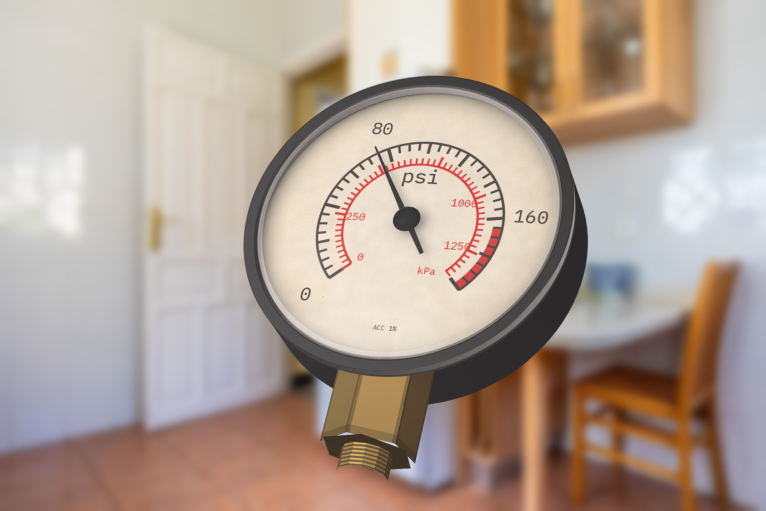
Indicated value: 75 psi
